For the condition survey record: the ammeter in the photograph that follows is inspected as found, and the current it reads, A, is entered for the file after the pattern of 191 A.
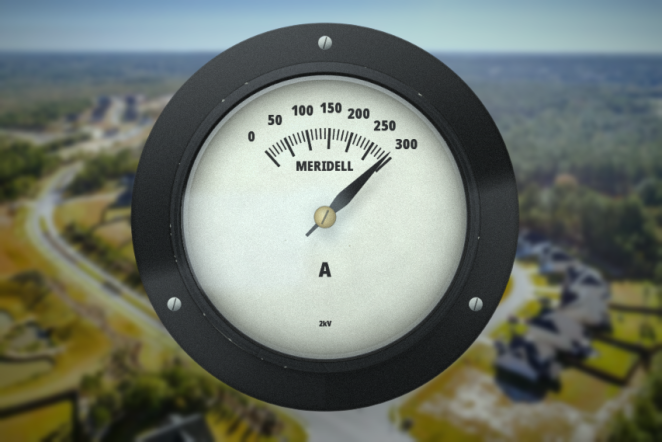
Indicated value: 290 A
